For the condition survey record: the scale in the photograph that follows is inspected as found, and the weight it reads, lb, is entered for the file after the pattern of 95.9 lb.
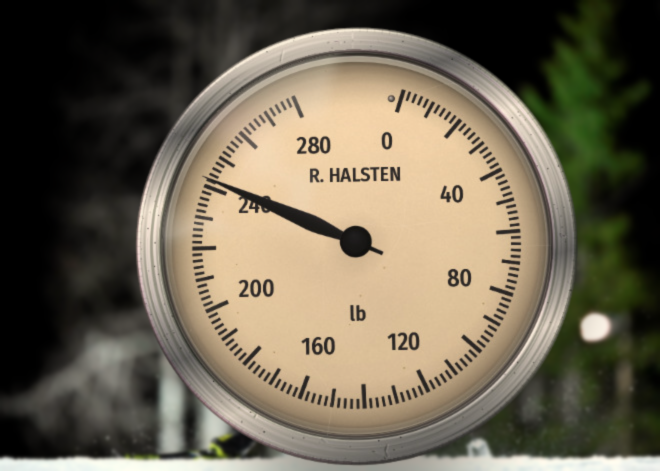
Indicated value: 242 lb
